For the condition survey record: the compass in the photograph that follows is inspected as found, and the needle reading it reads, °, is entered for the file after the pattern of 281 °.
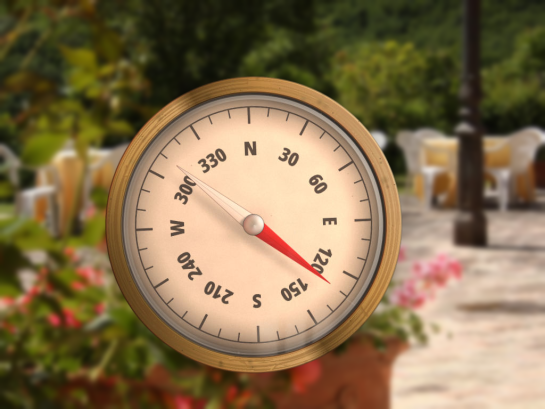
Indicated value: 130 °
